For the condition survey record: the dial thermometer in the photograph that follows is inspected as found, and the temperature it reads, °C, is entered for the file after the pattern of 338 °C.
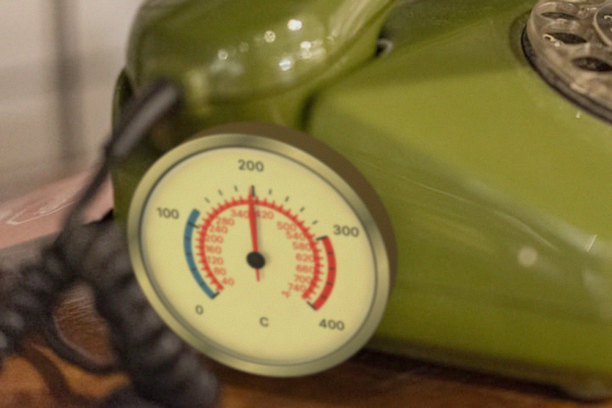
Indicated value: 200 °C
